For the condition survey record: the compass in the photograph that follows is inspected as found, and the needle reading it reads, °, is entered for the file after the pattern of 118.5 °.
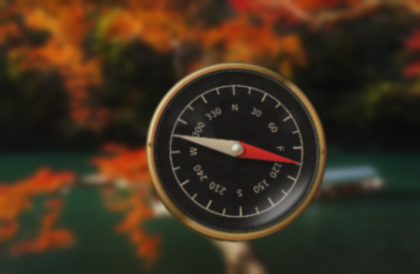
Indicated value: 105 °
